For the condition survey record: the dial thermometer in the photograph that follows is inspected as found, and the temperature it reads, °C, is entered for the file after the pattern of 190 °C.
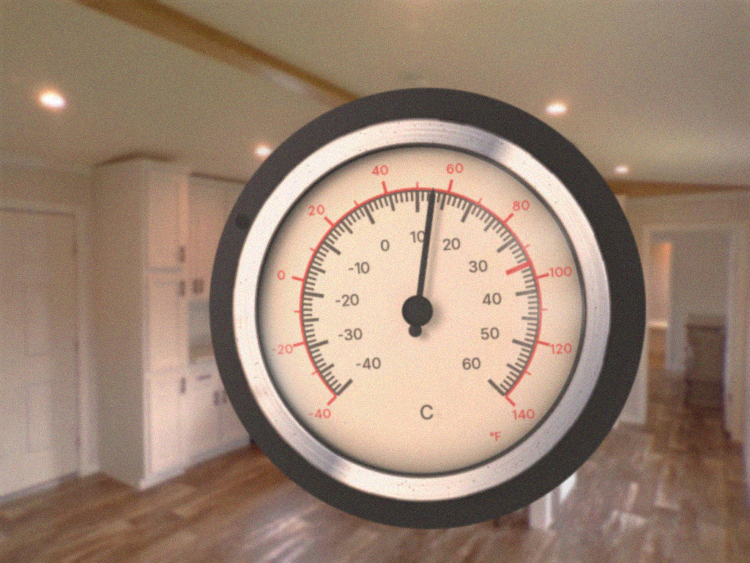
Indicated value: 13 °C
